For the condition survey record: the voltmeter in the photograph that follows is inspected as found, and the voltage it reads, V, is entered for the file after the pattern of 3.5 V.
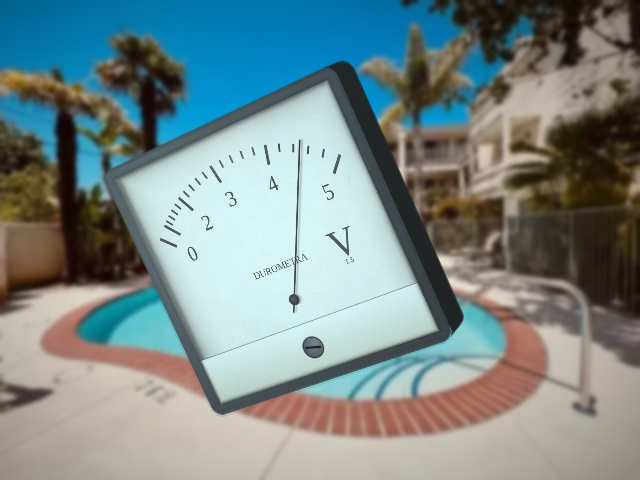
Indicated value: 4.5 V
